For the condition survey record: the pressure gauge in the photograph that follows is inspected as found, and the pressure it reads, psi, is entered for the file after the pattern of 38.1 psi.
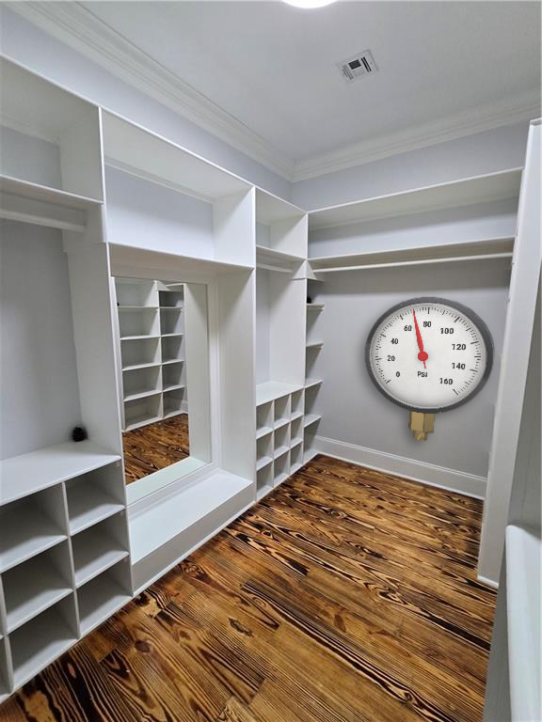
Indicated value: 70 psi
